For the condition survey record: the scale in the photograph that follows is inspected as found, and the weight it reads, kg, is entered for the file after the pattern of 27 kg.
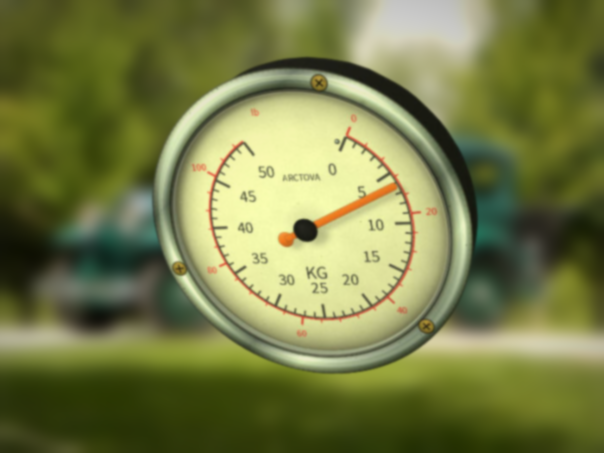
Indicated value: 6 kg
